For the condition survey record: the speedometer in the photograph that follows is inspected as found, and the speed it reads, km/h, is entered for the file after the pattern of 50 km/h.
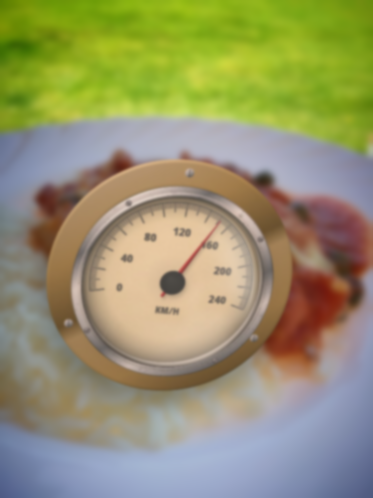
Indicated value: 150 km/h
